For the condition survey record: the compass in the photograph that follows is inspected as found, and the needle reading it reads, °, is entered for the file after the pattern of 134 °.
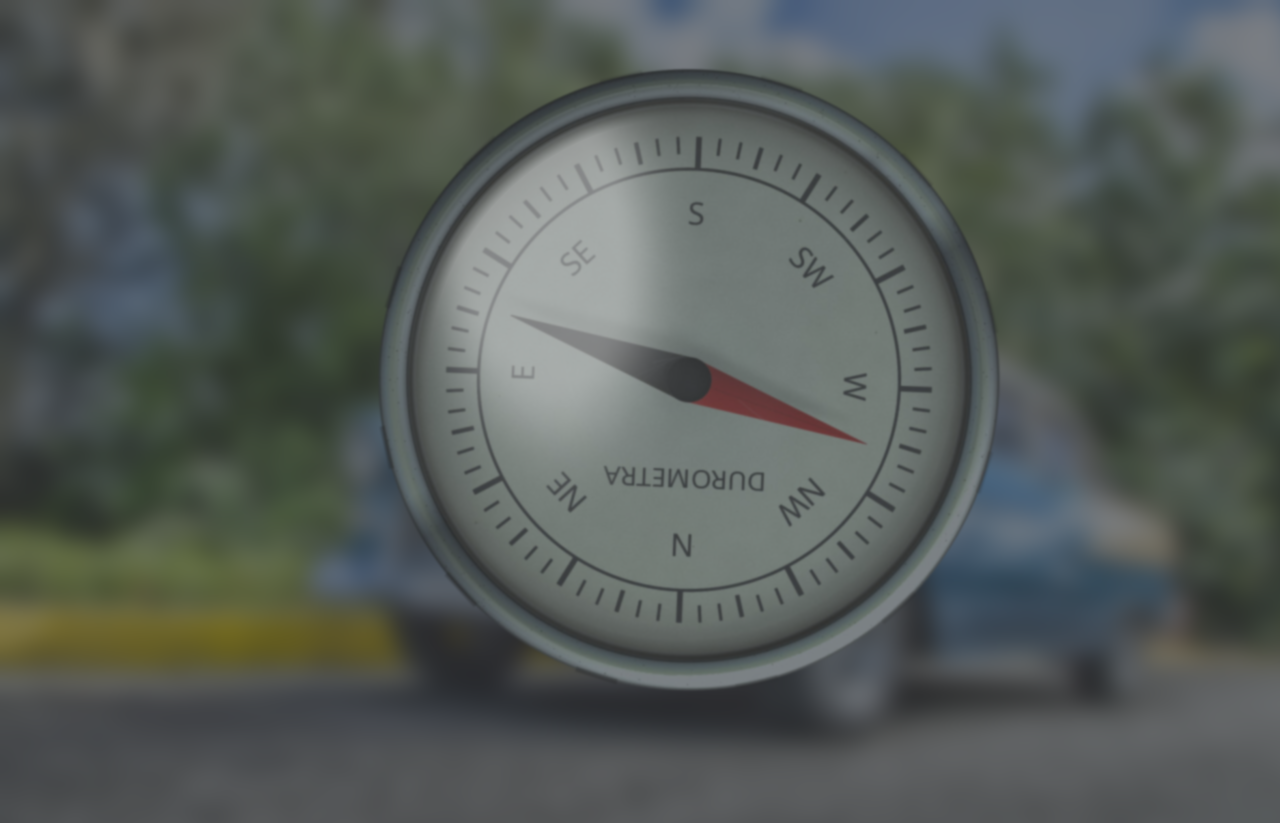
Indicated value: 287.5 °
